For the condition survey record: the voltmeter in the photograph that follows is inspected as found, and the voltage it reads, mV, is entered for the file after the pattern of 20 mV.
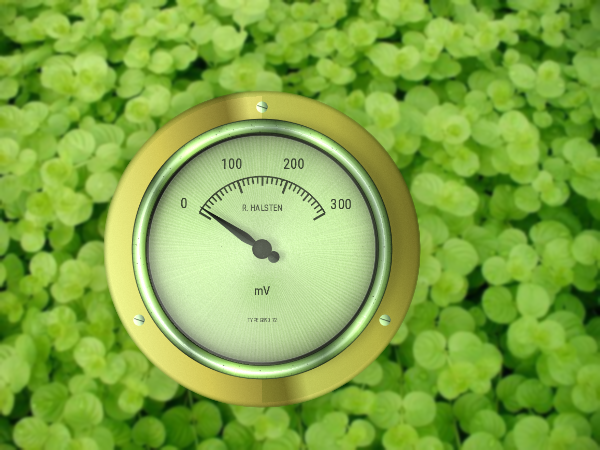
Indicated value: 10 mV
